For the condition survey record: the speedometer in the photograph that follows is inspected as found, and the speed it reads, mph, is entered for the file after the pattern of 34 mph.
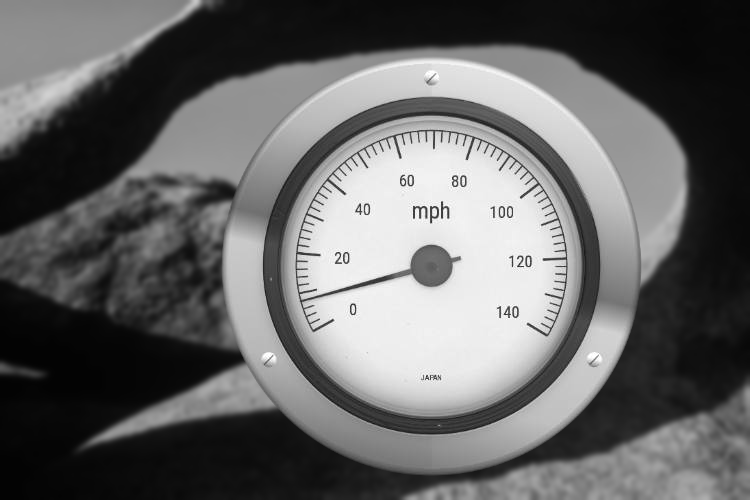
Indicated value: 8 mph
